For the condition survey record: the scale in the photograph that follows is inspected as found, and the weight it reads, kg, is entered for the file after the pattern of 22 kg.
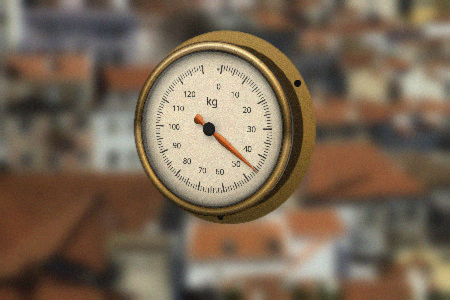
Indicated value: 45 kg
